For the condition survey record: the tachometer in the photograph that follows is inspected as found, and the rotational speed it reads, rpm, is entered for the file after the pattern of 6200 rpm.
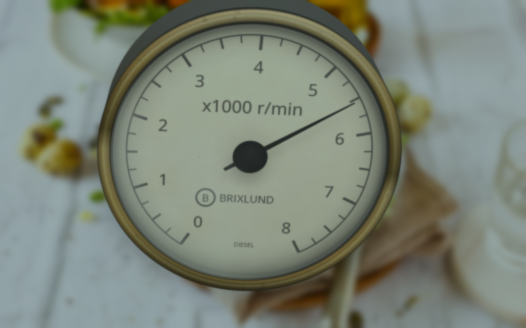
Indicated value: 5500 rpm
